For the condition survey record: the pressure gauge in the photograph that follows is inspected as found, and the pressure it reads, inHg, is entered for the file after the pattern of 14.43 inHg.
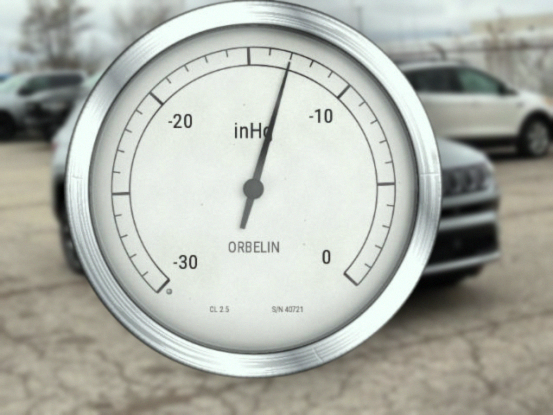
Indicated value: -13 inHg
